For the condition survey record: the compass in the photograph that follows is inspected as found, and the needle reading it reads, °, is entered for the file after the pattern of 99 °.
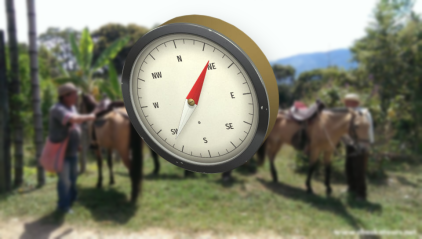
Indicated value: 40 °
